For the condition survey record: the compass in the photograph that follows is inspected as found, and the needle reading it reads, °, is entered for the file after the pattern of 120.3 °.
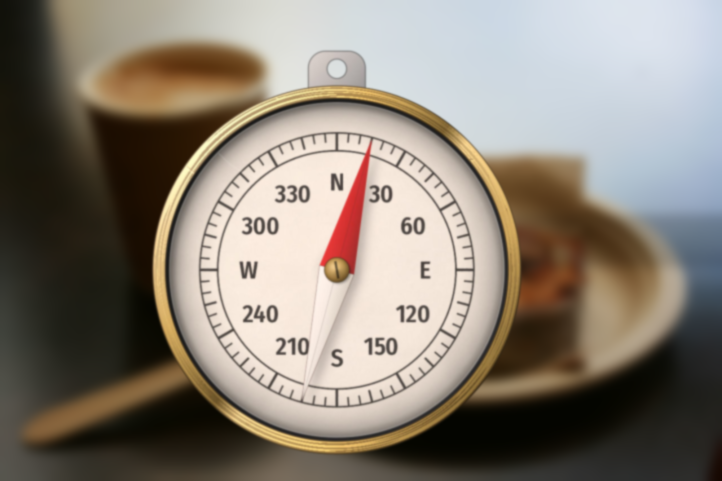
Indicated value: 15 °
